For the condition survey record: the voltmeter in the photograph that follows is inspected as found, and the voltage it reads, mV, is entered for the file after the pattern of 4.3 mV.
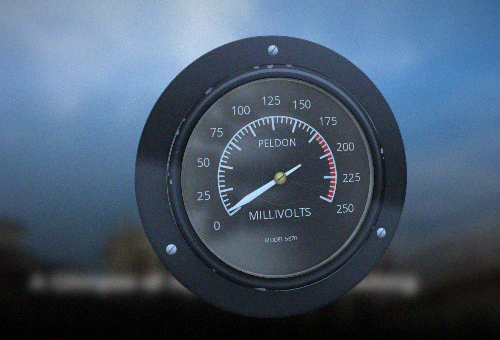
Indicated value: 5 mV
